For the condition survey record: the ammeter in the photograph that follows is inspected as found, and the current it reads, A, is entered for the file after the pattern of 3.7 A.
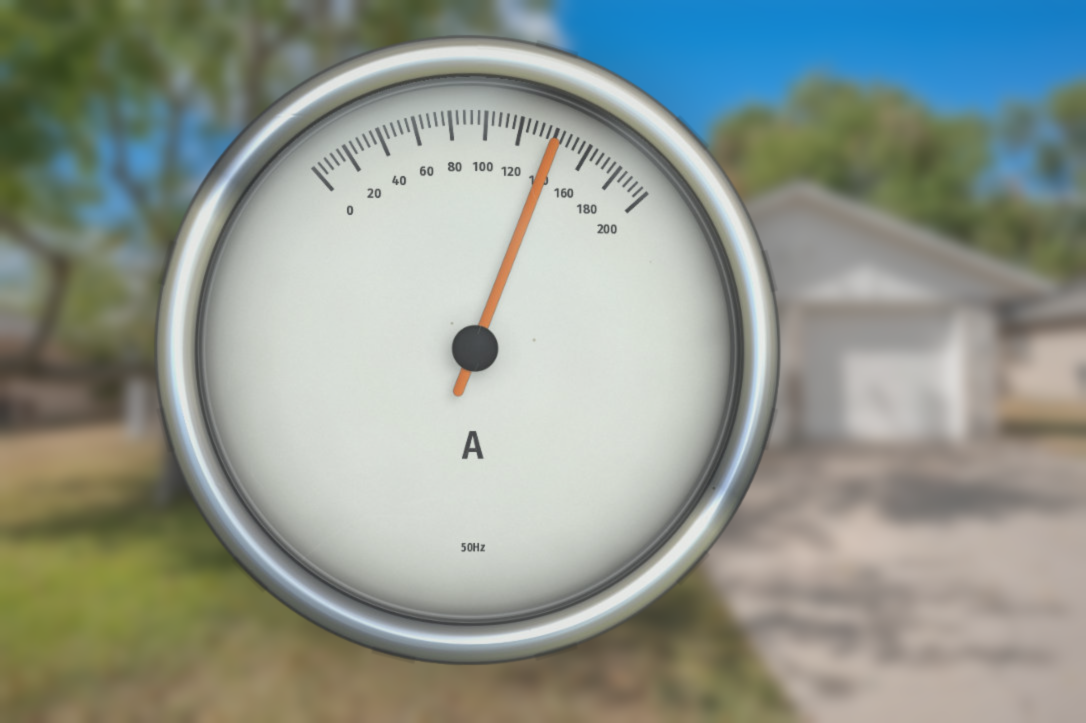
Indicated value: 140 A
